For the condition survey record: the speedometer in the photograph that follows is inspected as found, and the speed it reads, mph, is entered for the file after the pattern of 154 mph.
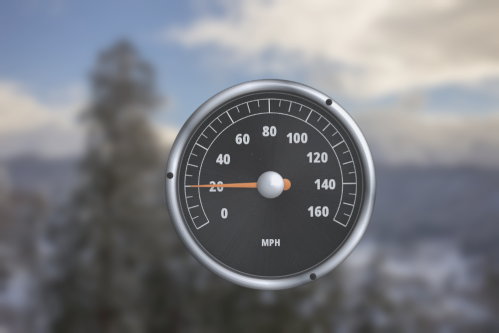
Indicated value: 20 mph
